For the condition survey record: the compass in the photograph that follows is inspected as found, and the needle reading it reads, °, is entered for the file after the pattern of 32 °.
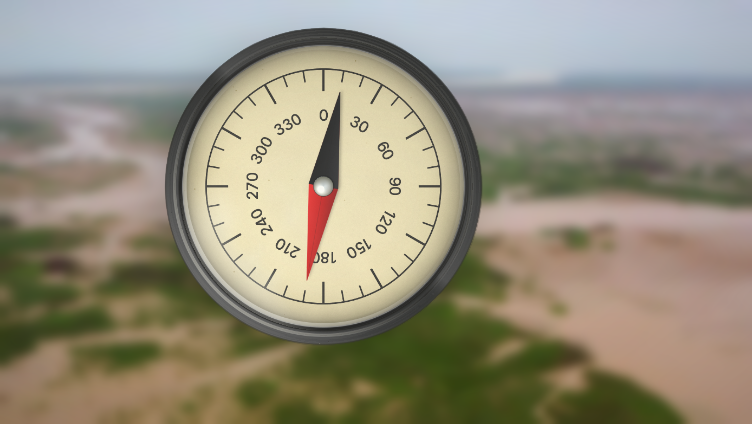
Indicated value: 190 °
